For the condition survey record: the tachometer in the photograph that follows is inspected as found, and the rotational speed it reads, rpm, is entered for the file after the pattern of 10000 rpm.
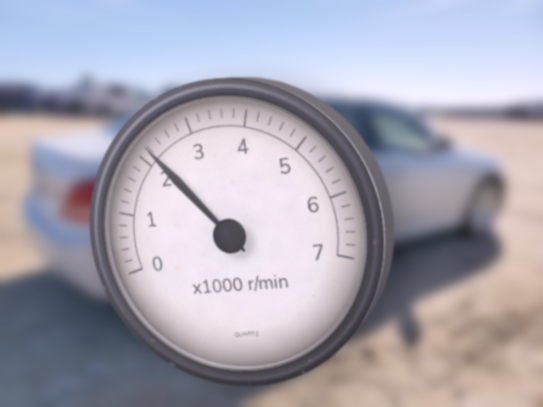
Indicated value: 2200 rpm
